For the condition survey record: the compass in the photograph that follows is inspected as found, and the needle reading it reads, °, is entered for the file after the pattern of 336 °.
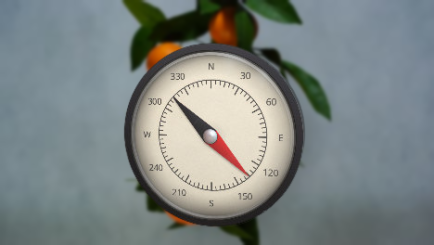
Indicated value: 135 °
